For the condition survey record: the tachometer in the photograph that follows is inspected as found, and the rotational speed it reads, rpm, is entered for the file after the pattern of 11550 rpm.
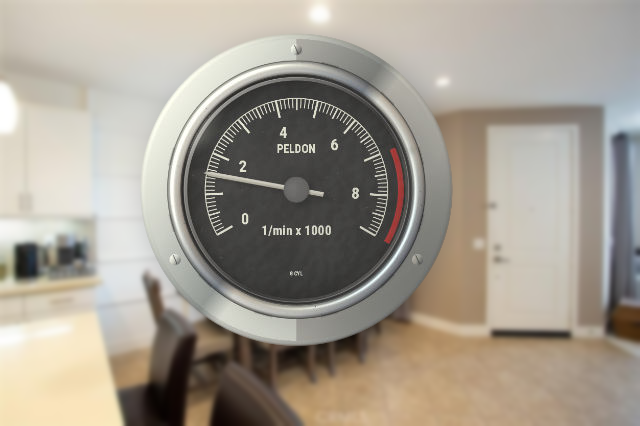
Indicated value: 1500 rpm
